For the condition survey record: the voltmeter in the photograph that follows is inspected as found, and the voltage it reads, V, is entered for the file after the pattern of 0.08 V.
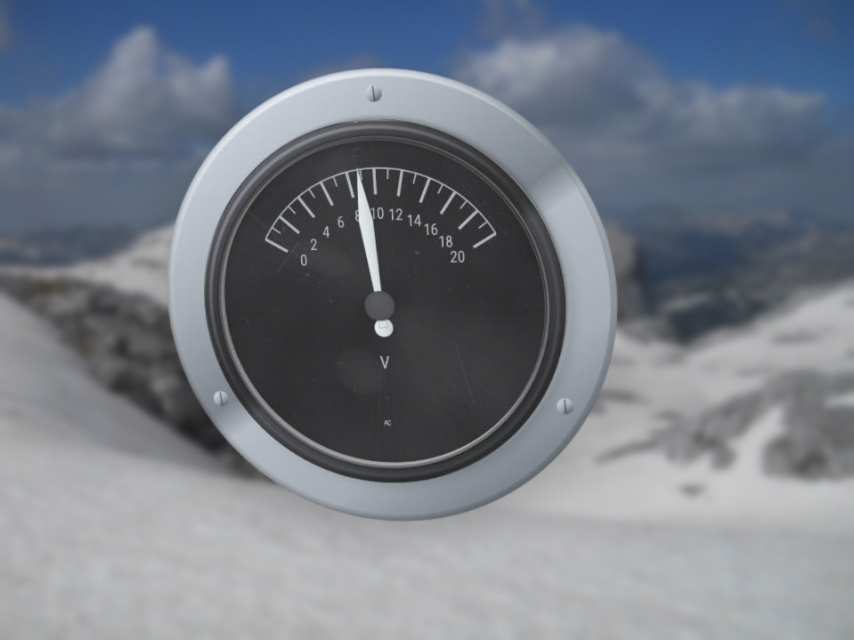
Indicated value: 9 V
